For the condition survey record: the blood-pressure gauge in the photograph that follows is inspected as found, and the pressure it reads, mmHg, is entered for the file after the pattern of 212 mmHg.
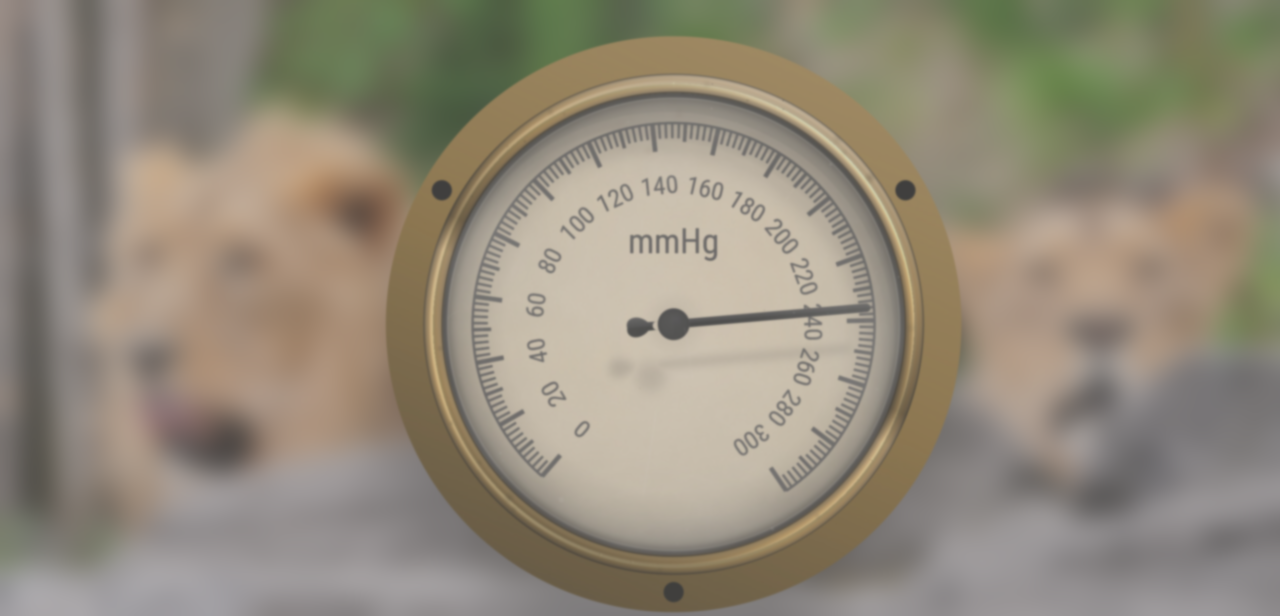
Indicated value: 236 mmHg
